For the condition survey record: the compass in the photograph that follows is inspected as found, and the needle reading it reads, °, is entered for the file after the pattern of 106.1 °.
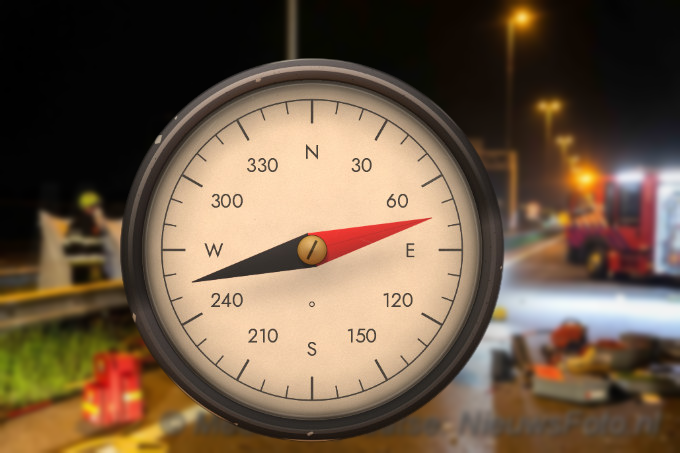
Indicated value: 75 °
